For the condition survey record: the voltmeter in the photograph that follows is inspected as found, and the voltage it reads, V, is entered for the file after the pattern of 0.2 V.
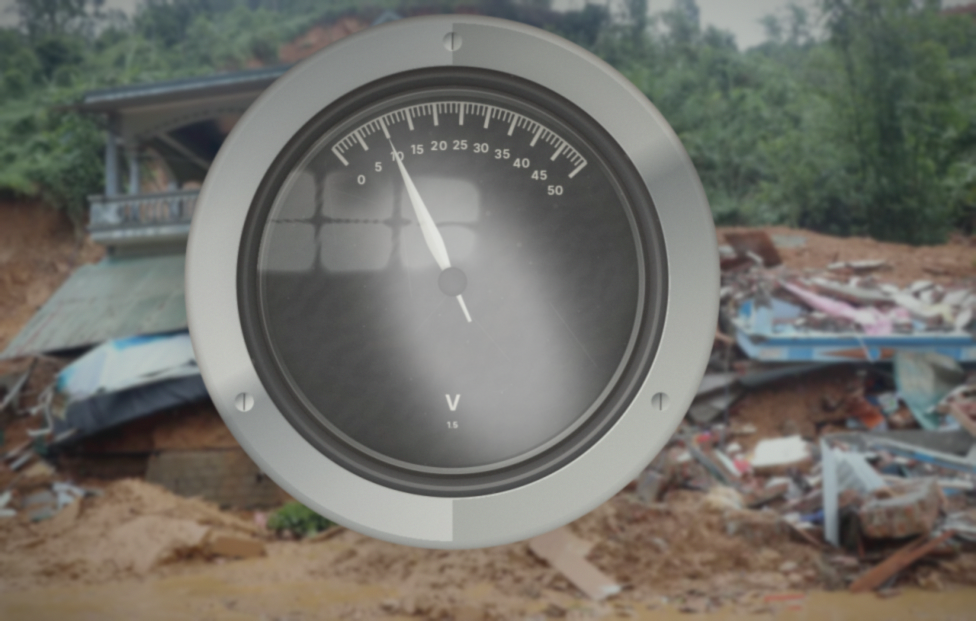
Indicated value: 10 V
